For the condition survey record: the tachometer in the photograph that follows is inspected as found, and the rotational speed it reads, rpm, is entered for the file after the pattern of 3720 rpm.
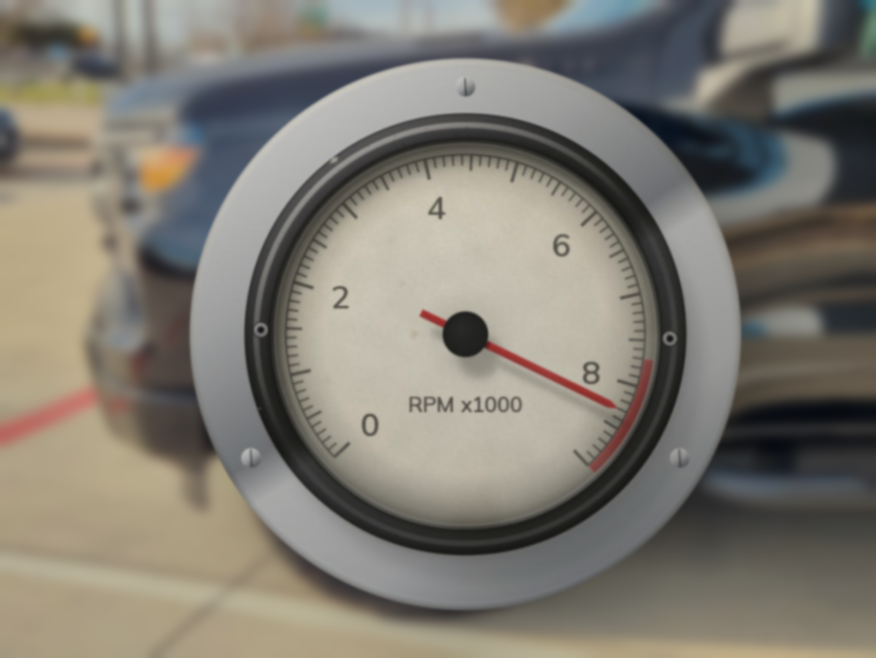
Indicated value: 8300 rpm
